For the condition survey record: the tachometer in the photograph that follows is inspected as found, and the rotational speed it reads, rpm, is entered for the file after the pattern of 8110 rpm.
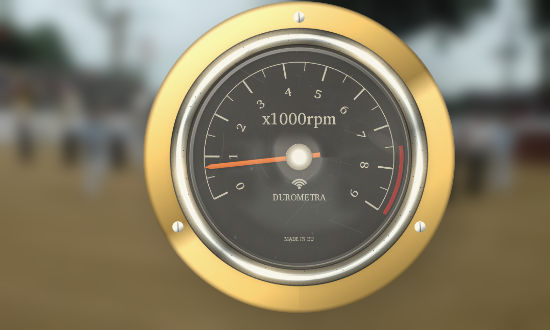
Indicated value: 750 rpm
